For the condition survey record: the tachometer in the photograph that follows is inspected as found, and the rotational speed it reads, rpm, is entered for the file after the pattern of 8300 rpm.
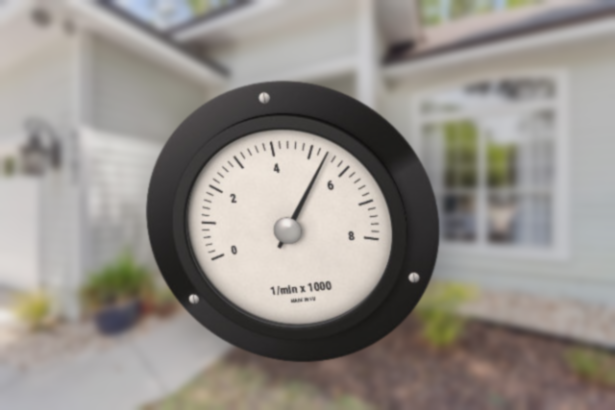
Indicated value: 5400 rpm
